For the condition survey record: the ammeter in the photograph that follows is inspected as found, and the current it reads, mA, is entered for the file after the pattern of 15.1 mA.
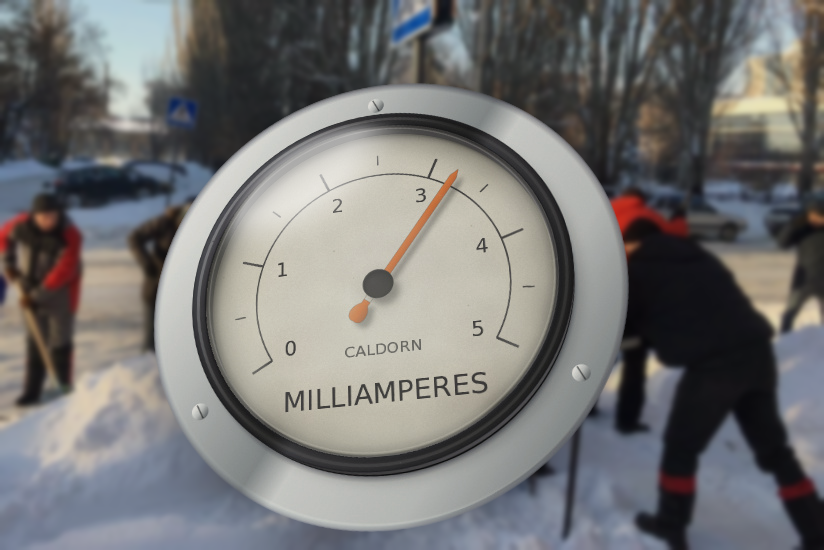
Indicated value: 3.25 mA
